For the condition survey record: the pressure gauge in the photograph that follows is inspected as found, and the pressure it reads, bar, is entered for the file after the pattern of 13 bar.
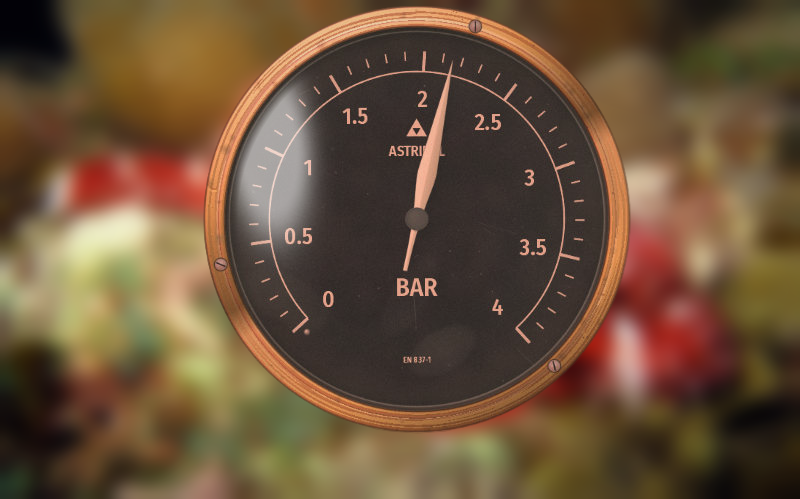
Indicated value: 2.15 bar
